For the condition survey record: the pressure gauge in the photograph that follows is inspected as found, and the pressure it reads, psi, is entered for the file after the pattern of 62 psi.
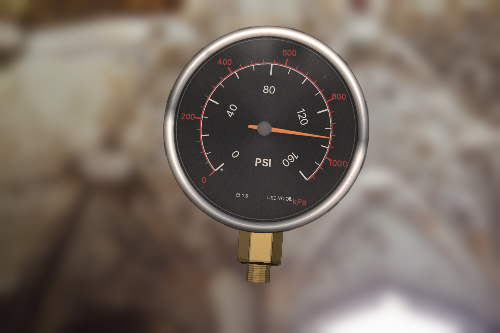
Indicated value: 135 psi
